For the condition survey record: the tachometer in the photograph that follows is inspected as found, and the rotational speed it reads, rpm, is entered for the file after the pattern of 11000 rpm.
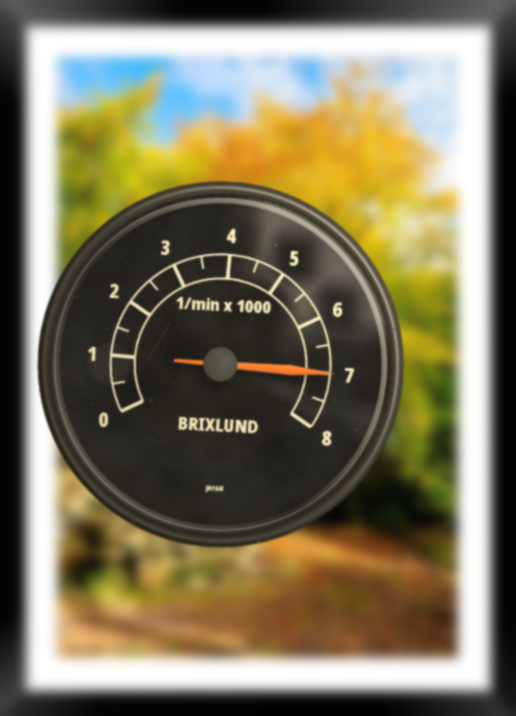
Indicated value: 7000 rpm
